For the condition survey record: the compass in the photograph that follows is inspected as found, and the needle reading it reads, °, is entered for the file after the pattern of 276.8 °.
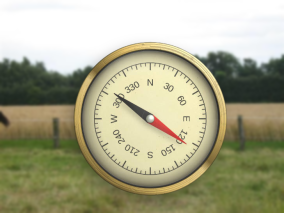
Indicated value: 125 °
